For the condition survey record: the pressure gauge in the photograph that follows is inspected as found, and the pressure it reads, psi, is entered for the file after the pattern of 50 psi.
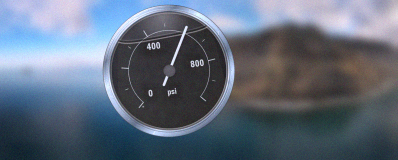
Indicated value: 600 psi
